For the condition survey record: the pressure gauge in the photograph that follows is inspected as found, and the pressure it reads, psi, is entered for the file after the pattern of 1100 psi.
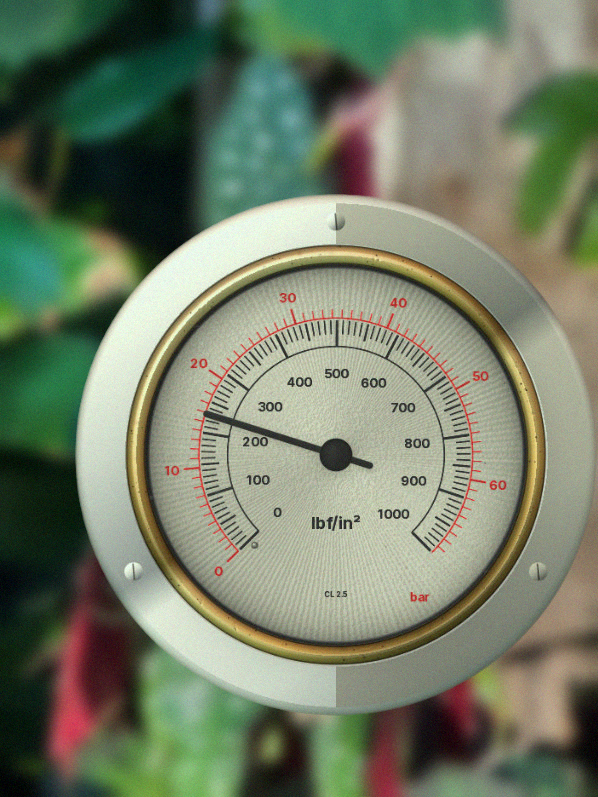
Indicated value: 230 psi
